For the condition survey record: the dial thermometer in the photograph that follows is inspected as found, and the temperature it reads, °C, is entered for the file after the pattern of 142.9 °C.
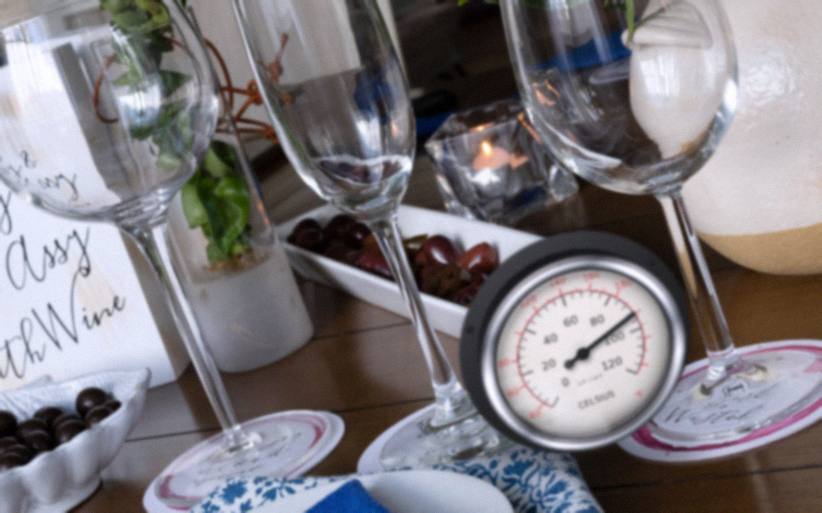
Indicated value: 92 °C
